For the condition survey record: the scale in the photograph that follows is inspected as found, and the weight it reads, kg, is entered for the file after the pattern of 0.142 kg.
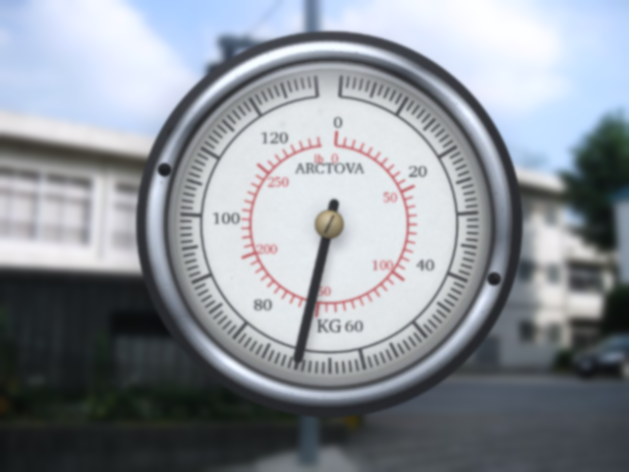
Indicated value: 70 kg
